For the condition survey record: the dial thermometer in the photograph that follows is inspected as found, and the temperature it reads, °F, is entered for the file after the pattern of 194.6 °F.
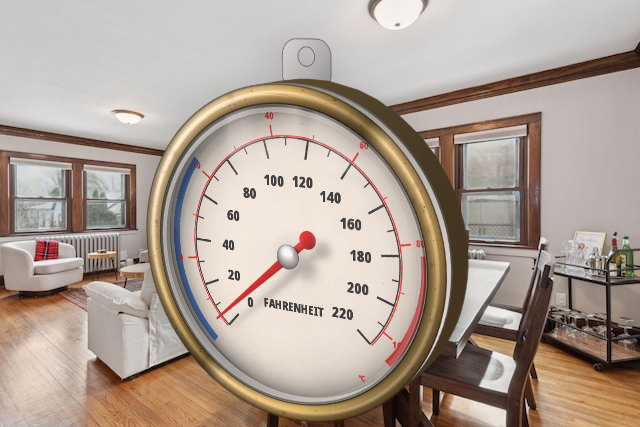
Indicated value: 5 °F
